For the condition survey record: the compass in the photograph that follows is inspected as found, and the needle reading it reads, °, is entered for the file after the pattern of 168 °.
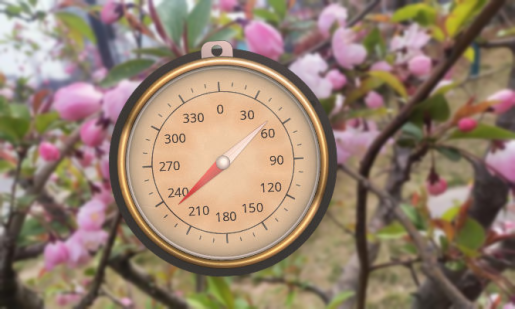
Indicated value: 230 °
